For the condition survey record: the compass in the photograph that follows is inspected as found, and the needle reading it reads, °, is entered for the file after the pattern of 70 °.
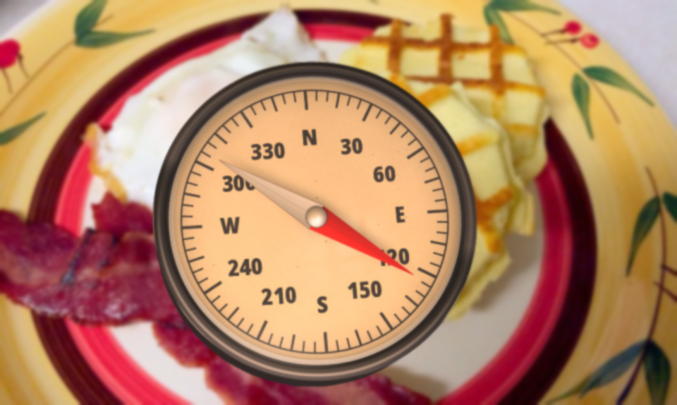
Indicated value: 125 °
